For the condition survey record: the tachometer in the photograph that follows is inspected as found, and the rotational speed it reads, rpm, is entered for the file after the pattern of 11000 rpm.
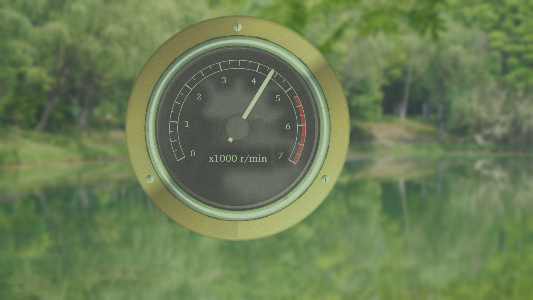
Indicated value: 4375 rpm
